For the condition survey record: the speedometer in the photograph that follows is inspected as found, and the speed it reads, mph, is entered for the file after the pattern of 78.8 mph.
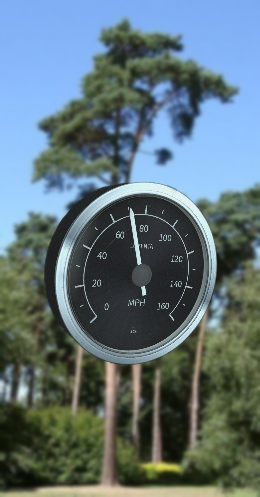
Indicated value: 70 mph
